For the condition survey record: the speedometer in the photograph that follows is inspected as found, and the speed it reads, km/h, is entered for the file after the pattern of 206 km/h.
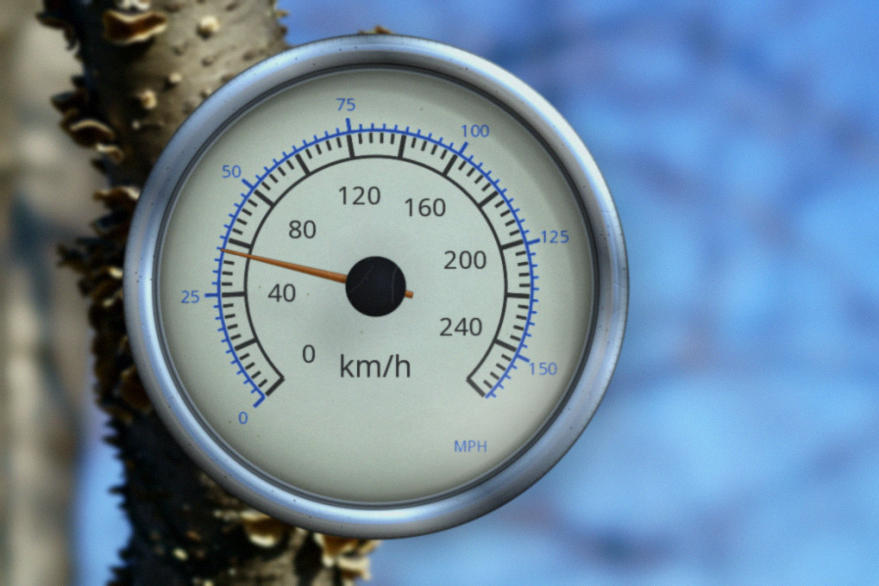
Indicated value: 56 km/h
